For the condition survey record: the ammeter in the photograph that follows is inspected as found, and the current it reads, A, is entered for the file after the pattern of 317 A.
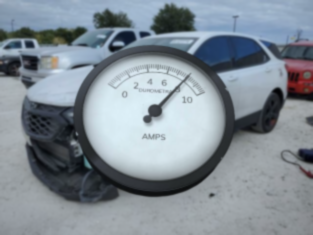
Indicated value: 8 A
